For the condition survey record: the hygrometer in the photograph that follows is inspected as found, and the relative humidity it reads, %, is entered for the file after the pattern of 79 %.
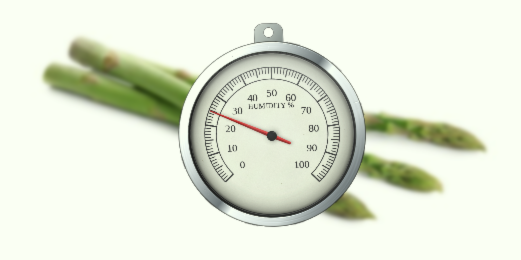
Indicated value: 25 %
